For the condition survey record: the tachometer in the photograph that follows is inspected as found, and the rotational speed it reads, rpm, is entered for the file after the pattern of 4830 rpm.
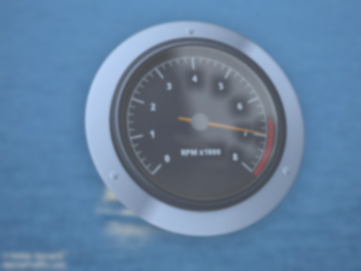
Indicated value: 7000 rpm
